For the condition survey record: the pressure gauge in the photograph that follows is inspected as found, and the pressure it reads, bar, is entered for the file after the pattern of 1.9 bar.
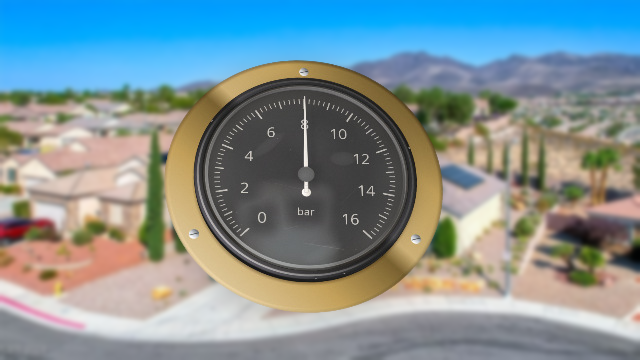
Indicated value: 8 bar
